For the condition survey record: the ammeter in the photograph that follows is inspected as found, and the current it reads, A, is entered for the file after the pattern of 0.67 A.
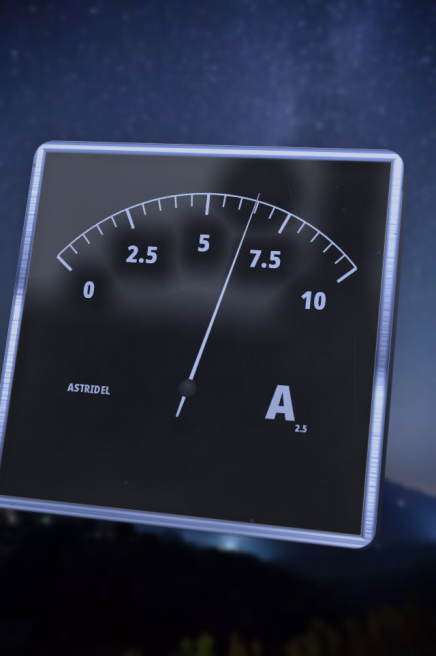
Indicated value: 6.5 A
